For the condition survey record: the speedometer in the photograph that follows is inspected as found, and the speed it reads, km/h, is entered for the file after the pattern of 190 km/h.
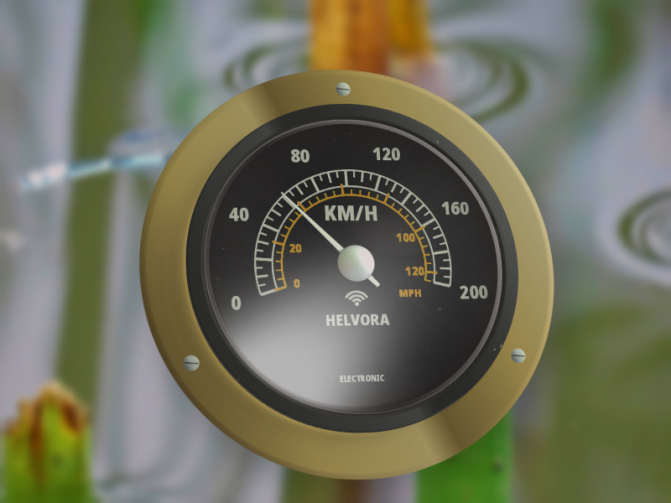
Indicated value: 60 km/h
